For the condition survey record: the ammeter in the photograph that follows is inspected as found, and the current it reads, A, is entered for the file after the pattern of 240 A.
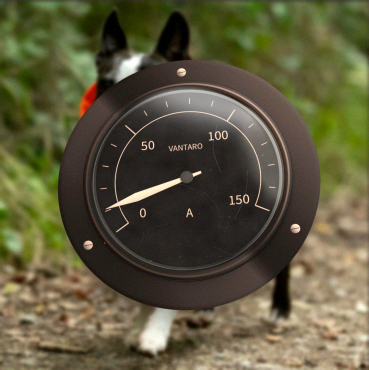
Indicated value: 10 A
